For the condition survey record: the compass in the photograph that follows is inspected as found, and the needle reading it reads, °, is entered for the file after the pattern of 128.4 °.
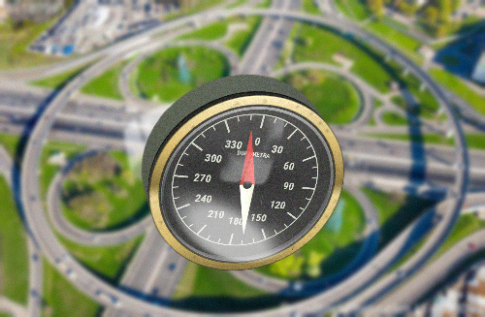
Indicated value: 350 °
